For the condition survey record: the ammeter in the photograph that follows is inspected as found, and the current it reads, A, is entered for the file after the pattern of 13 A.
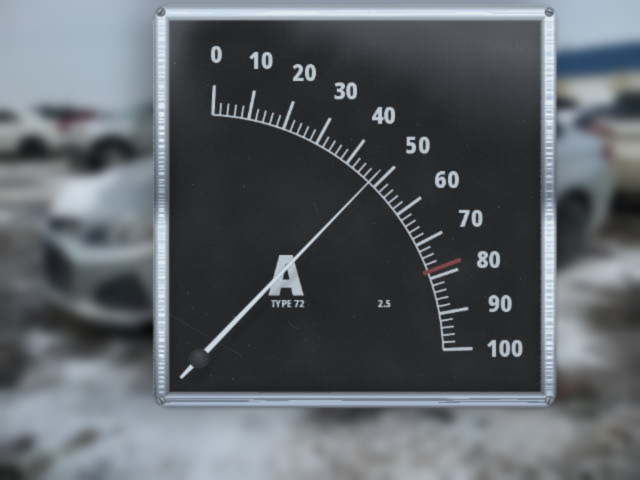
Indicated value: 48 A
